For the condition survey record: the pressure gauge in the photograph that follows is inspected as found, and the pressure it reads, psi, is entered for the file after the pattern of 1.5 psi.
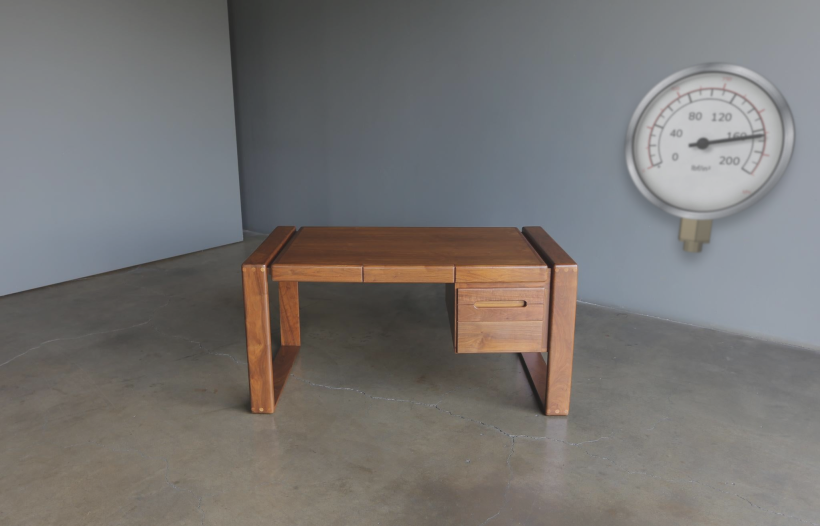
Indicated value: 165 psi
